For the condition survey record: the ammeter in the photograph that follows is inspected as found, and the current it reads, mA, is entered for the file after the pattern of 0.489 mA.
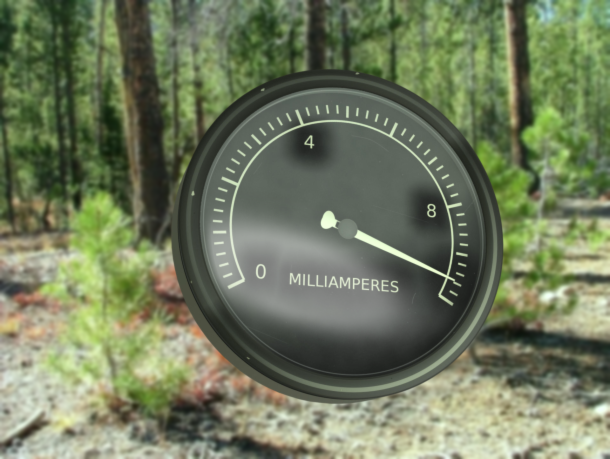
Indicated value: 9.6 mA
